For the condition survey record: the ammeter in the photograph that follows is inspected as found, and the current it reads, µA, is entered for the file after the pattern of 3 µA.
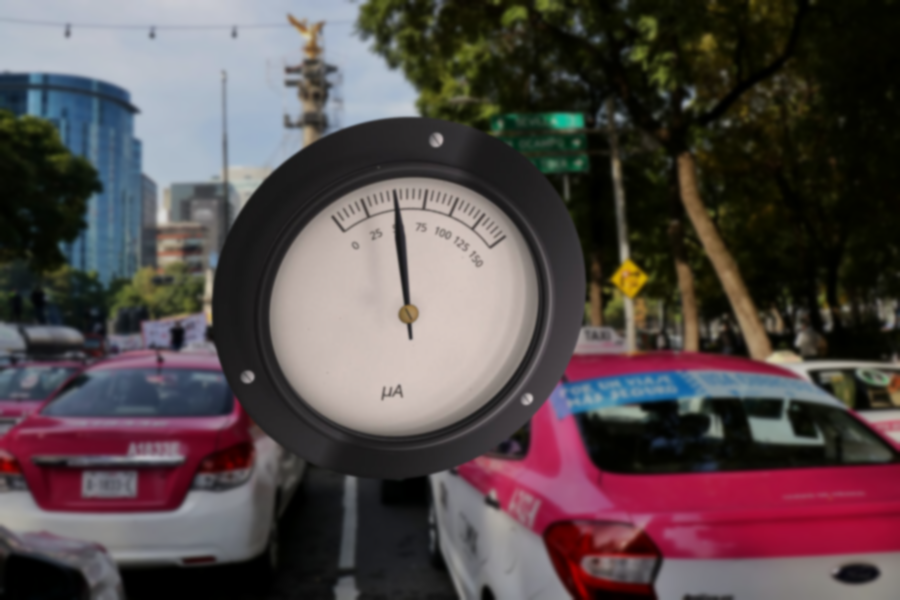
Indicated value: 50 µA
